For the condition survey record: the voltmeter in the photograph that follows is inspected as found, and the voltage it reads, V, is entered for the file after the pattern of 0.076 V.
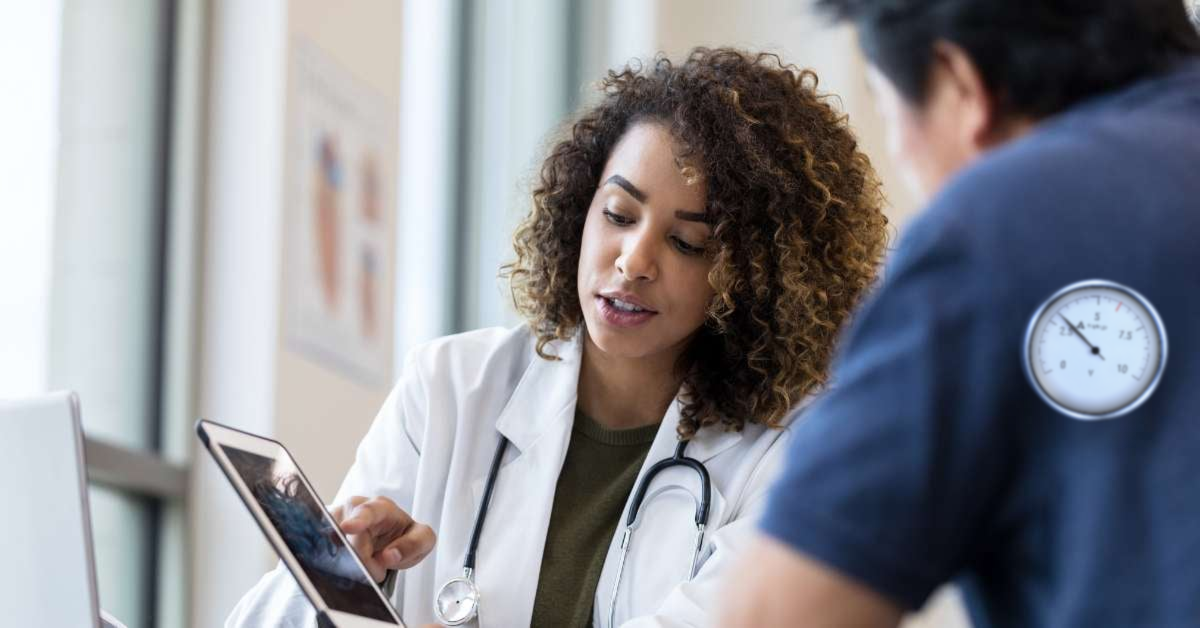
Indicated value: 3 V
